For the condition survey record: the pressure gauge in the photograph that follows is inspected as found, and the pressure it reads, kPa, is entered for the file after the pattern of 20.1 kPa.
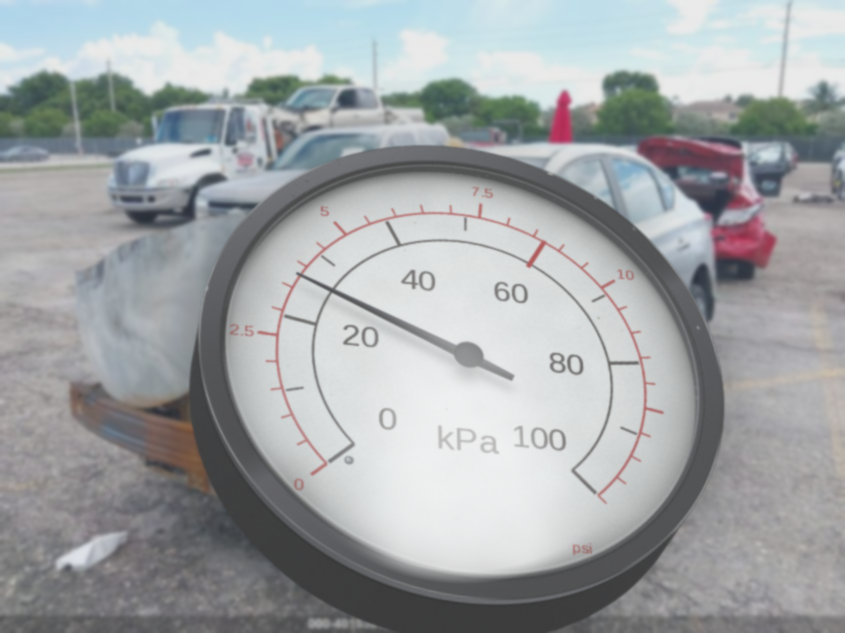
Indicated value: 25 kPa
